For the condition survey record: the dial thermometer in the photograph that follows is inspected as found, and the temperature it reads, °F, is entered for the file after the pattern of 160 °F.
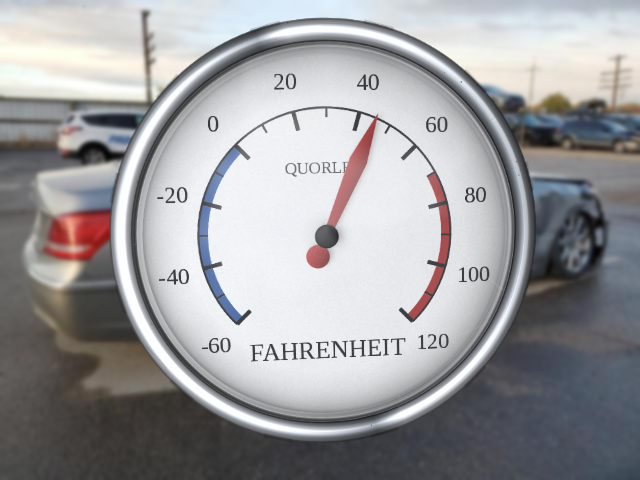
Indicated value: 45 °F
